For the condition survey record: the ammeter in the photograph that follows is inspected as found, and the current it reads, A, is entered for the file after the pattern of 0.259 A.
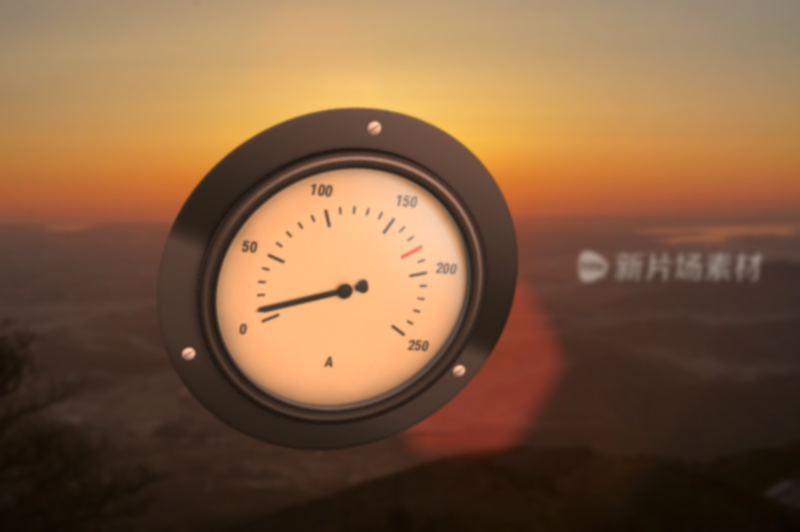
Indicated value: 10 A
